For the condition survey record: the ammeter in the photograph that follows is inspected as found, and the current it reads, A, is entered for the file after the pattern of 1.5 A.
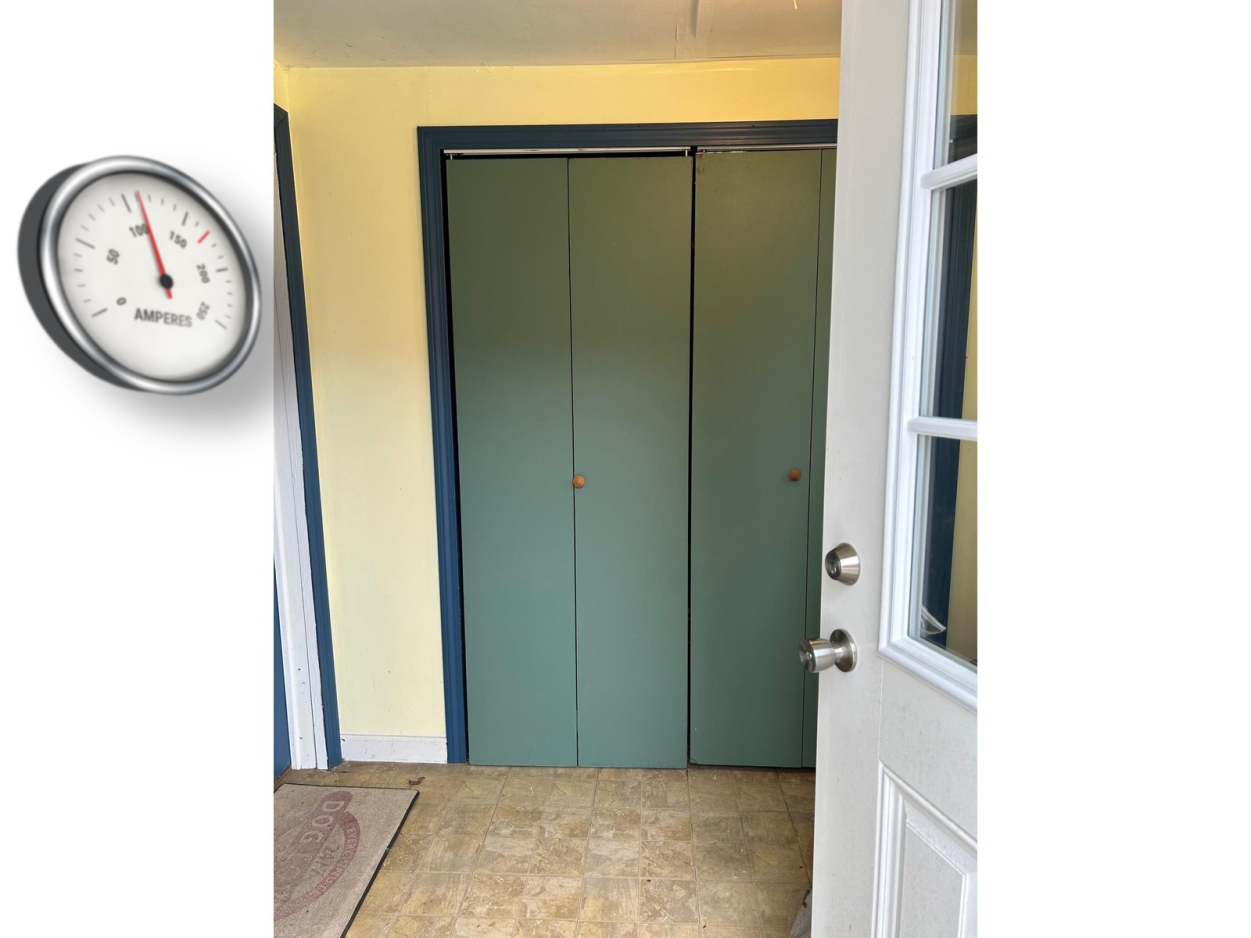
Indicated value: 110 A
